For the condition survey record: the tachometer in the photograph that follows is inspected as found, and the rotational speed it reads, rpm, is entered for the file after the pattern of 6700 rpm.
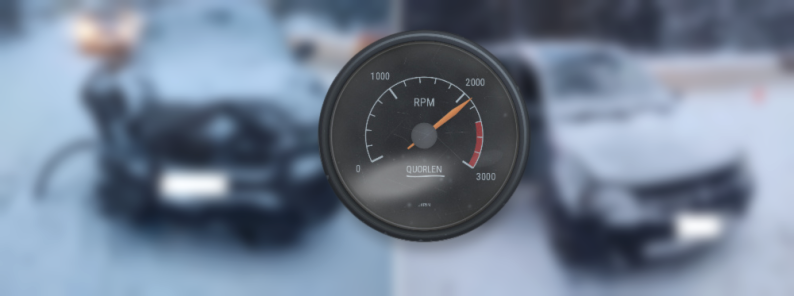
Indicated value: 2100 rpm
